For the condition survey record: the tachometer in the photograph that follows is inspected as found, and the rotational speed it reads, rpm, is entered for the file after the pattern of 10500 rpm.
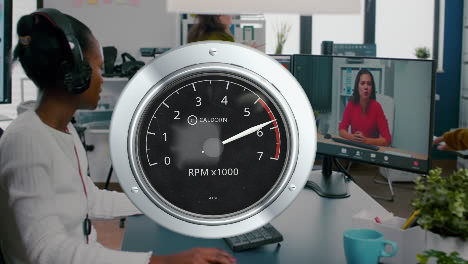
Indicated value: 5750 rpm
